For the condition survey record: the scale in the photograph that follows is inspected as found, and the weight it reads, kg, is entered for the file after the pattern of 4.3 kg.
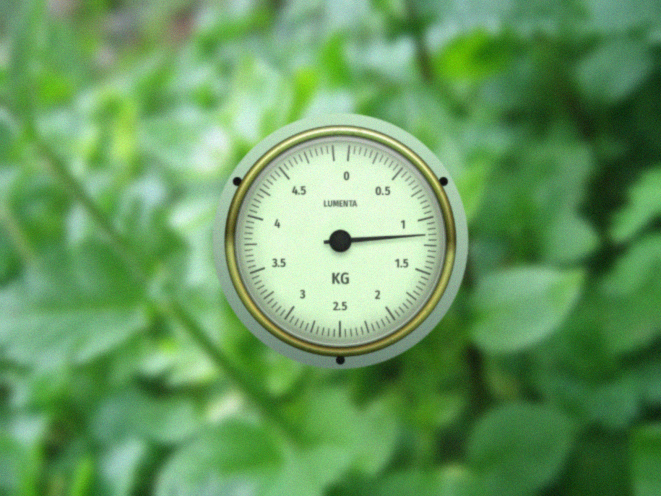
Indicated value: 1.15 kg
